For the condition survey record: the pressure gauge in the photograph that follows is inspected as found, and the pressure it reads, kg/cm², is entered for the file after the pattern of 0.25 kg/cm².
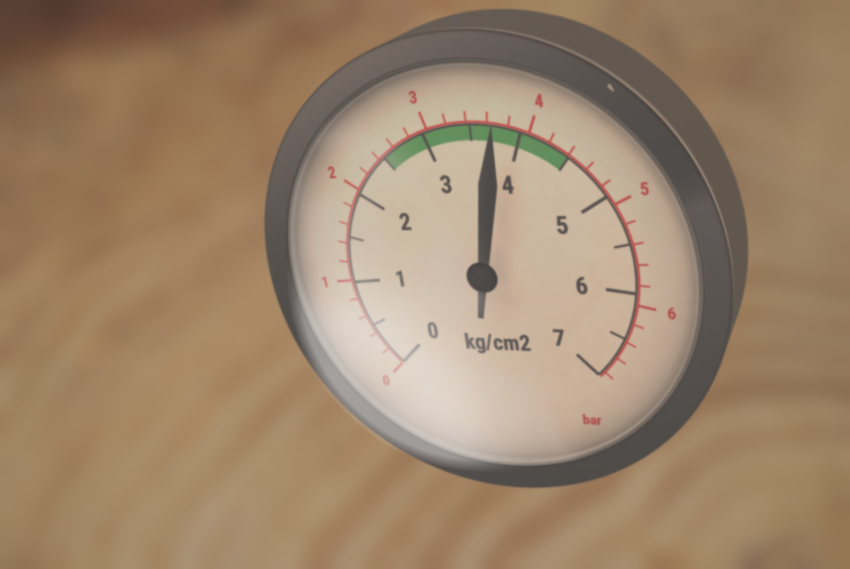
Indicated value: 3.75 kg/cm²
